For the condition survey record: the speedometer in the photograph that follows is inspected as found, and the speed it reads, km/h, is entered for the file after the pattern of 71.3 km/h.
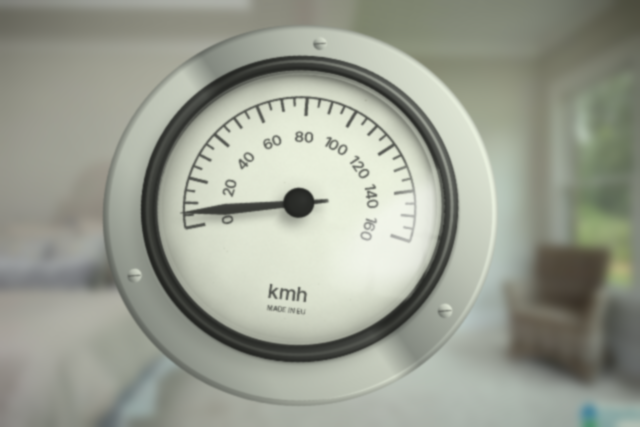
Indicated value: 5 km/h
